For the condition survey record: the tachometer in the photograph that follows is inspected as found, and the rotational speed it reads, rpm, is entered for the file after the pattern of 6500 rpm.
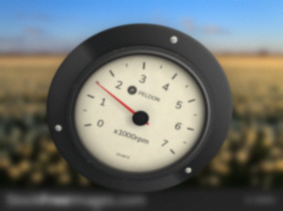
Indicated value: 1500 rpm
